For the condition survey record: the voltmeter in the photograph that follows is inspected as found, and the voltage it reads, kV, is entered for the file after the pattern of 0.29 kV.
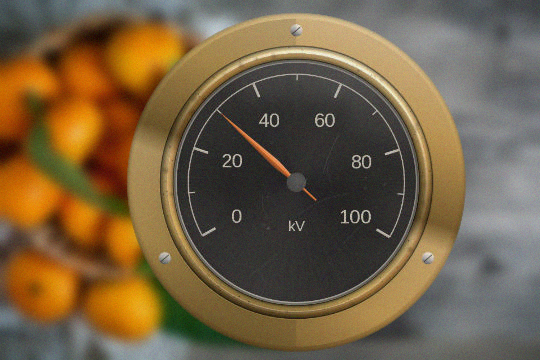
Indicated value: 30 kV
